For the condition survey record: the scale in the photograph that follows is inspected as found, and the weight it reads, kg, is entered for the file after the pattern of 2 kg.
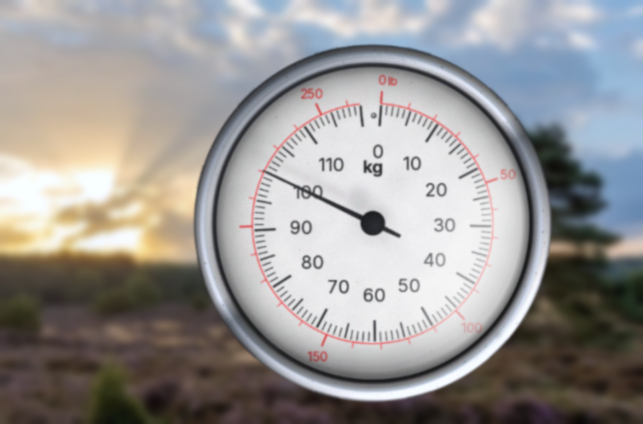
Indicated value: 100 kg
